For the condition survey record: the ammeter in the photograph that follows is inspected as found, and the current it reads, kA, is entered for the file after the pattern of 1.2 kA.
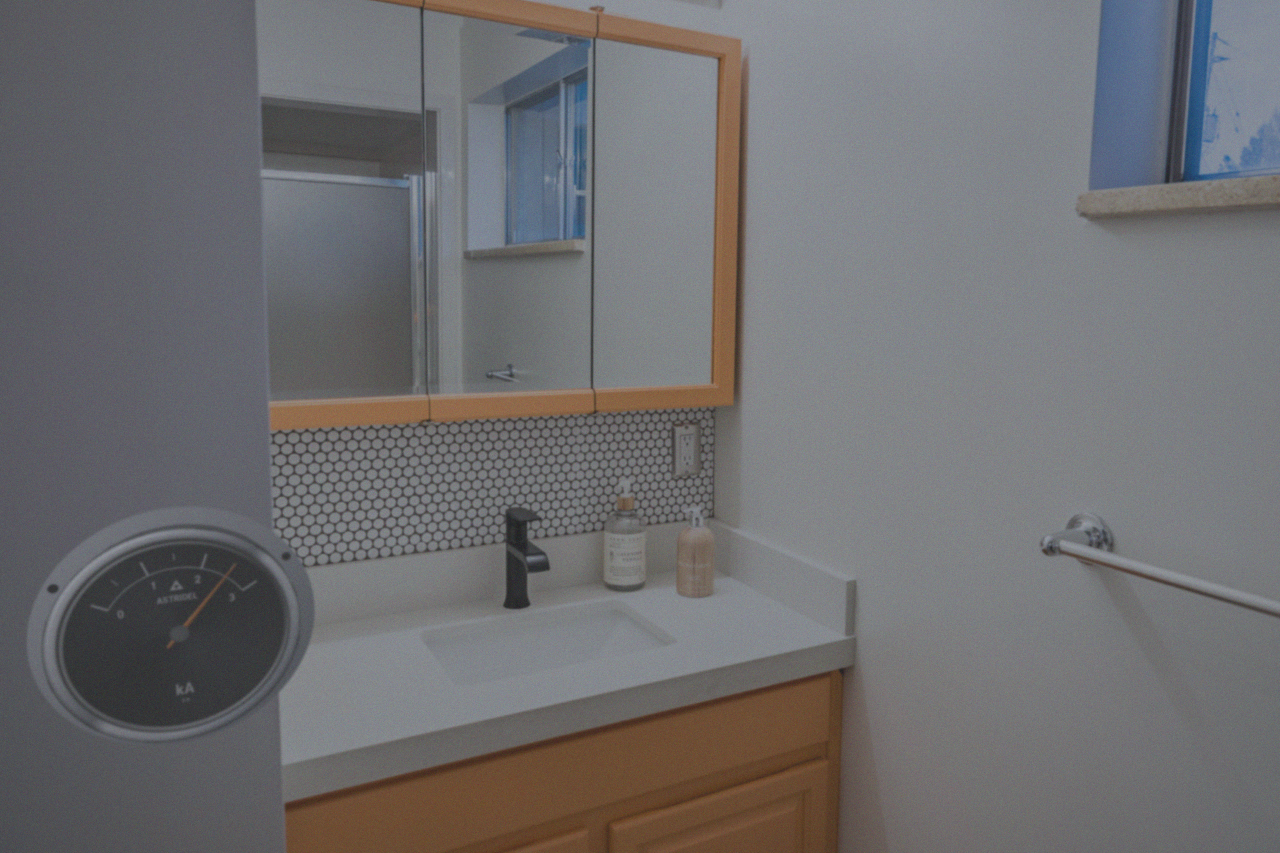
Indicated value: 2.5 kA
